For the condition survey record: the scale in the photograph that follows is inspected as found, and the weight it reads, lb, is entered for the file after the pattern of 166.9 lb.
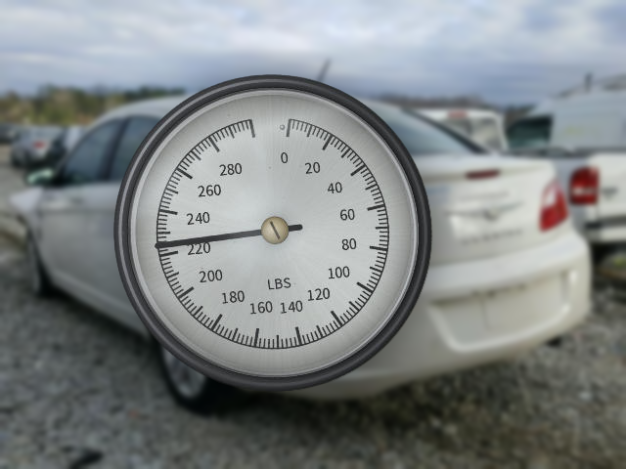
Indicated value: 224 lb
